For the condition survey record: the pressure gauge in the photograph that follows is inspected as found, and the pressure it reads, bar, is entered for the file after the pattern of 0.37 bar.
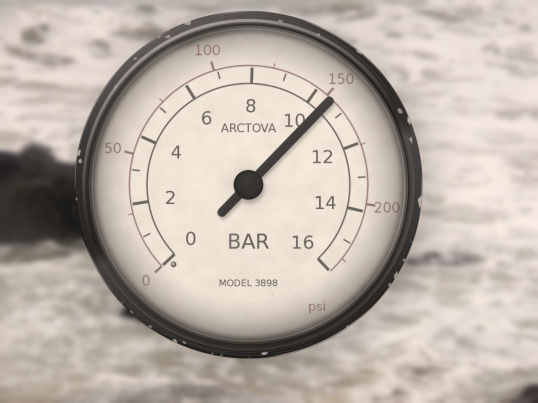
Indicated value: 10.5 bar
